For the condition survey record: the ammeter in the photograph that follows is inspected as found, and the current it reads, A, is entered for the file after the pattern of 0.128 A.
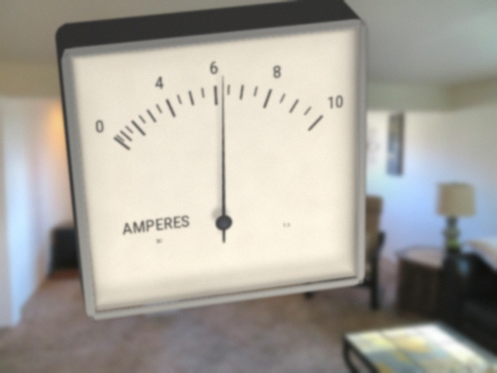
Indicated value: 6.25 A
